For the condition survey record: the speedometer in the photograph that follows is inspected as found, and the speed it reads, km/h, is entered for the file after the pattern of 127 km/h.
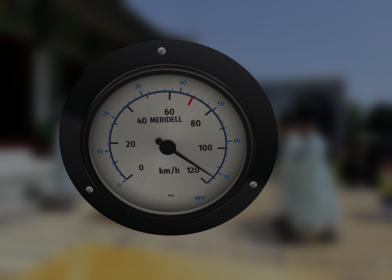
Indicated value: 115 km/h
